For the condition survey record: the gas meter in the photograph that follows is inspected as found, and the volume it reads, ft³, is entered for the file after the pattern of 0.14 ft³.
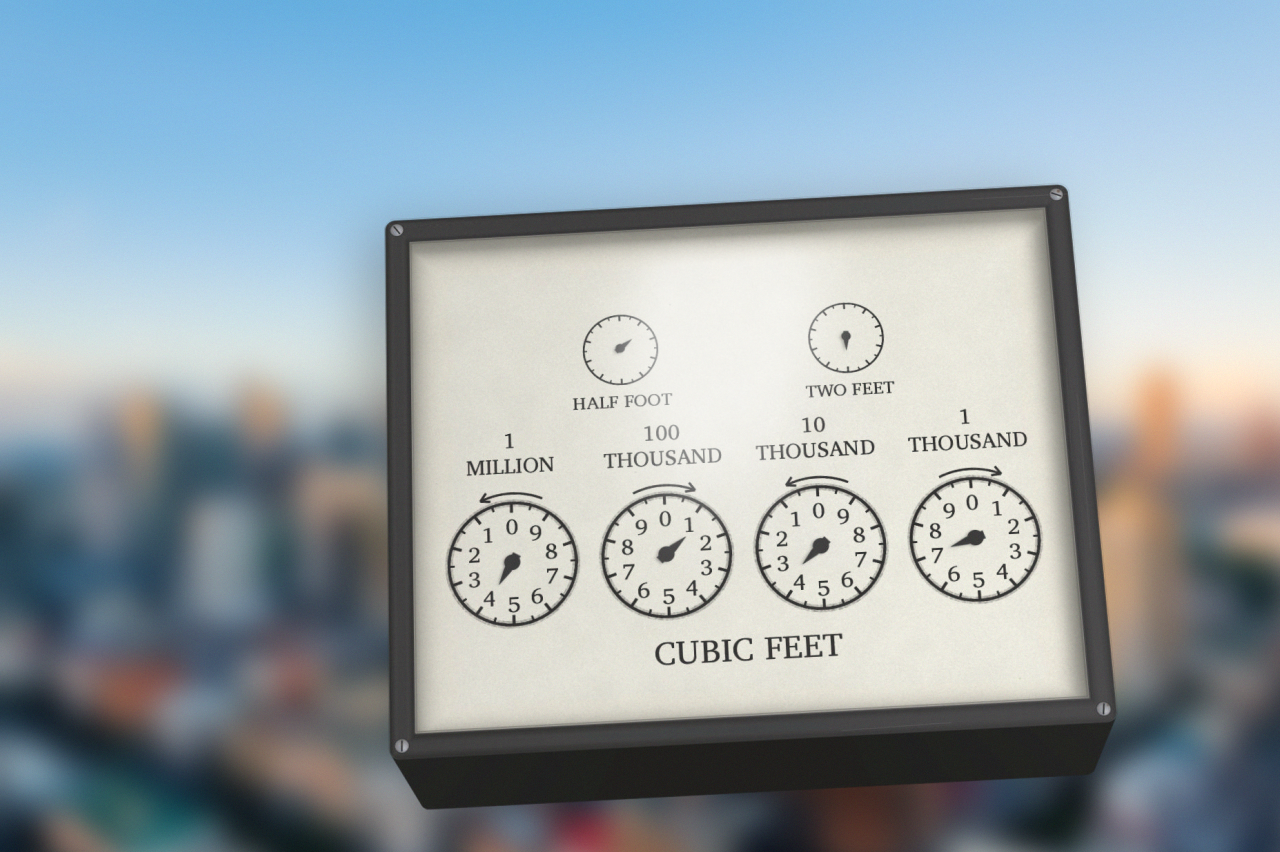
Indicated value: 413700 ft³
